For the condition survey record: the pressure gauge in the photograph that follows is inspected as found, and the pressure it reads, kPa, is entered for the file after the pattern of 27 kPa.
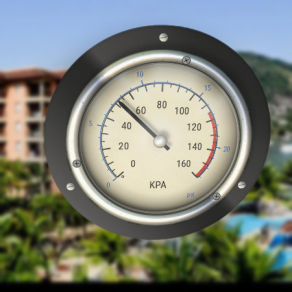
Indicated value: 52.5 kPa
